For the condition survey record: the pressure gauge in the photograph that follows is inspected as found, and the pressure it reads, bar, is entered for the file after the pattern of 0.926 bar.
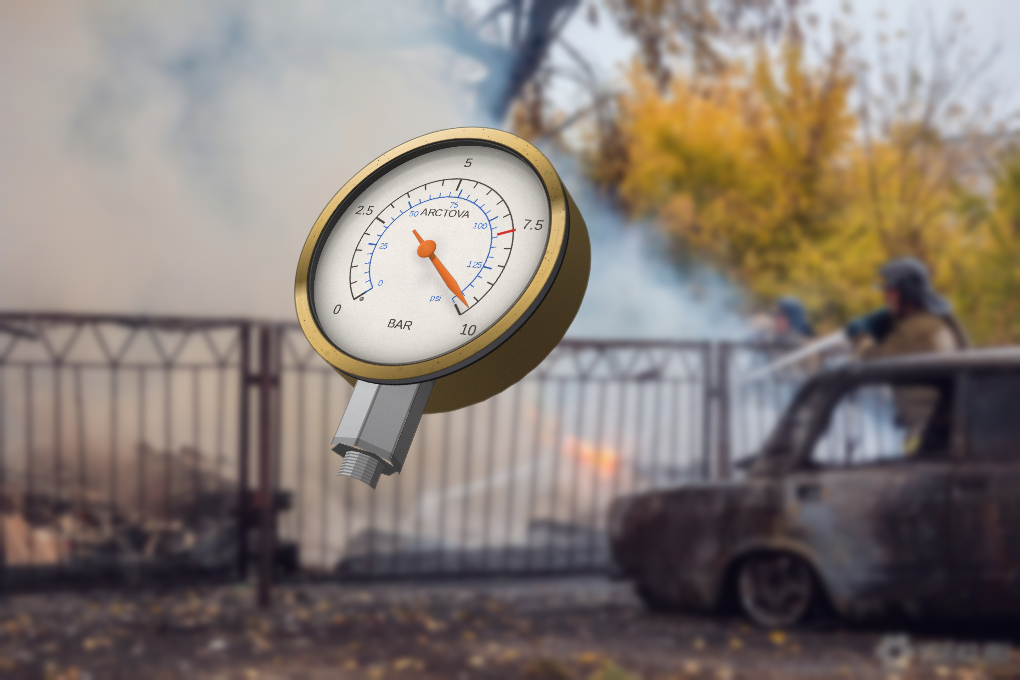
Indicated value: 9.75 bar
